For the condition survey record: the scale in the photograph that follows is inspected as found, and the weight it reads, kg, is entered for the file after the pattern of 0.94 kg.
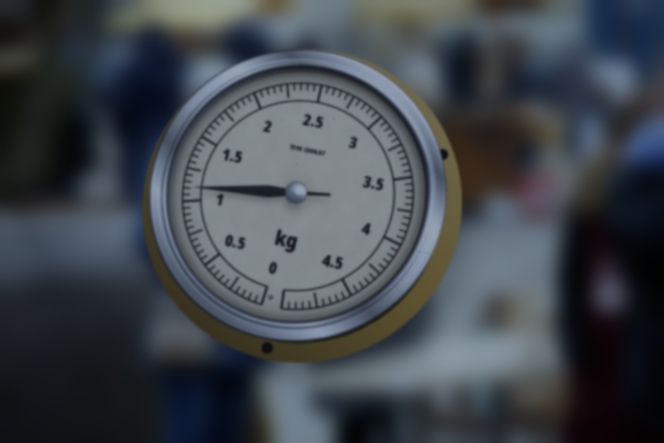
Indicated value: 1.1 kg
